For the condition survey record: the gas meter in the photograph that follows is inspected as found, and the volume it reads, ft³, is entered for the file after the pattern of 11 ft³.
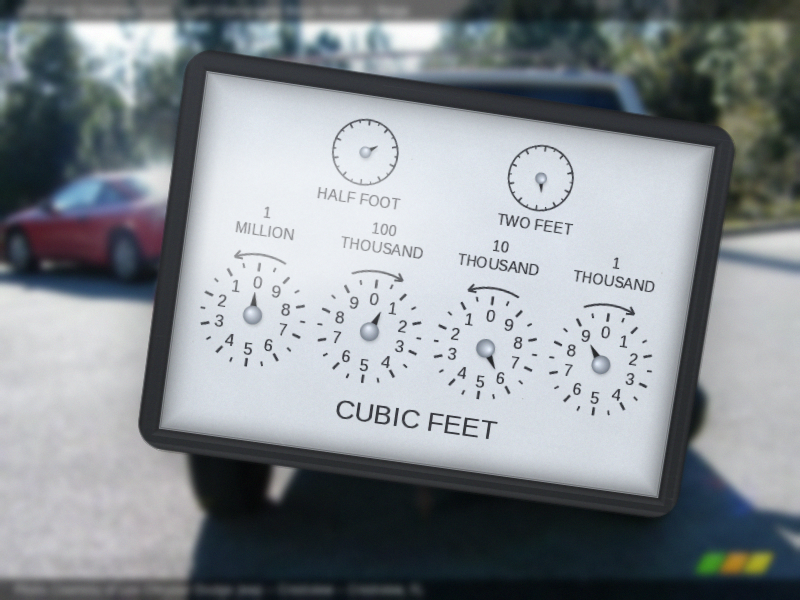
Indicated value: 5900 ft³
